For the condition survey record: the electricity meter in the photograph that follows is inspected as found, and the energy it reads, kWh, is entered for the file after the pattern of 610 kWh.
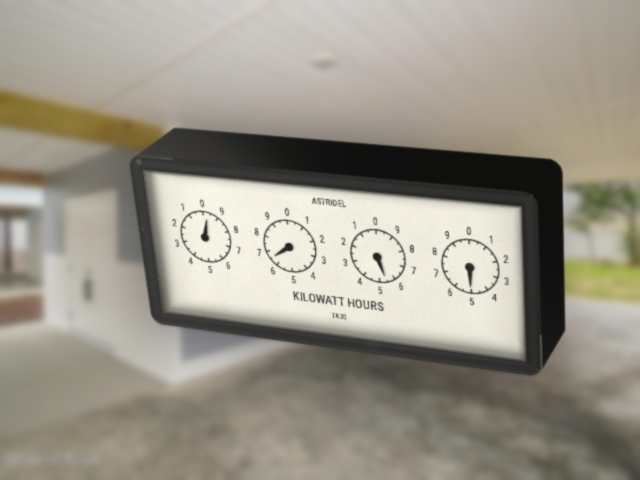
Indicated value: 9655 kWh
